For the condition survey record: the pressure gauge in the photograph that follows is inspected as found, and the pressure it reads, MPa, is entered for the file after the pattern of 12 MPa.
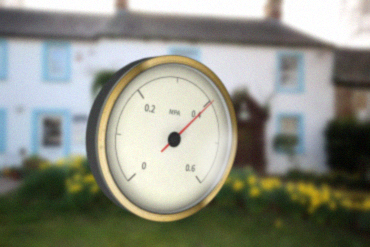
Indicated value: 0.4 MPa
